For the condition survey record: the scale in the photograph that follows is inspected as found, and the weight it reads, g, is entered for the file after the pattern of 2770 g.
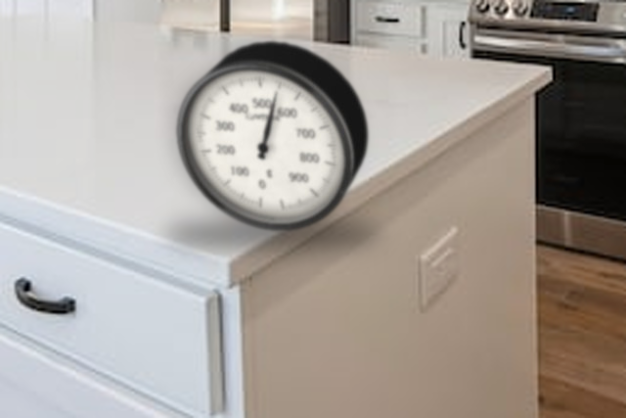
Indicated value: 550 g
